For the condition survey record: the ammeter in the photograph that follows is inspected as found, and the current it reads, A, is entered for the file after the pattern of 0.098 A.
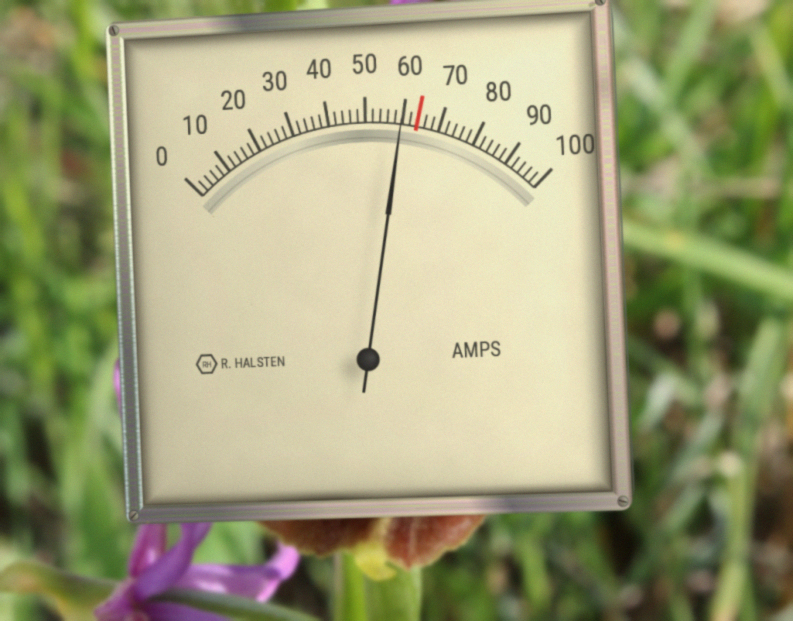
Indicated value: 60 A
